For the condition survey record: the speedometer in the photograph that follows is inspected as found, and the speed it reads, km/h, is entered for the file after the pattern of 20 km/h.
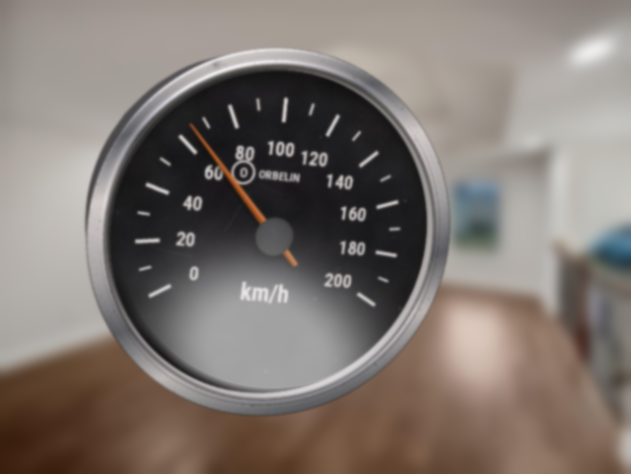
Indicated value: 65 km/h
